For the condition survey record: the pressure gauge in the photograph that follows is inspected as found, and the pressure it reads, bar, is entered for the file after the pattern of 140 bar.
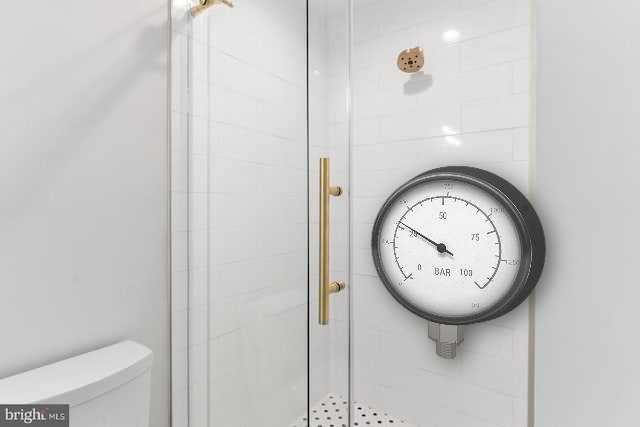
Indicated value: 27.5 bar
